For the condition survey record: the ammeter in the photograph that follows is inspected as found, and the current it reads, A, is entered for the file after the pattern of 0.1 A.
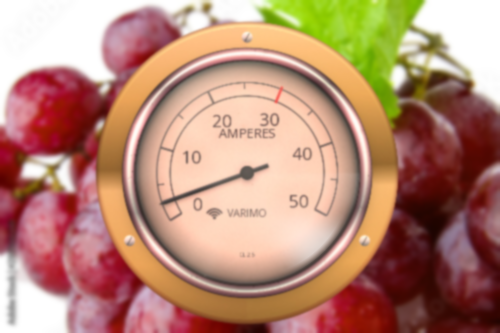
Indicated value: 2.5 A
